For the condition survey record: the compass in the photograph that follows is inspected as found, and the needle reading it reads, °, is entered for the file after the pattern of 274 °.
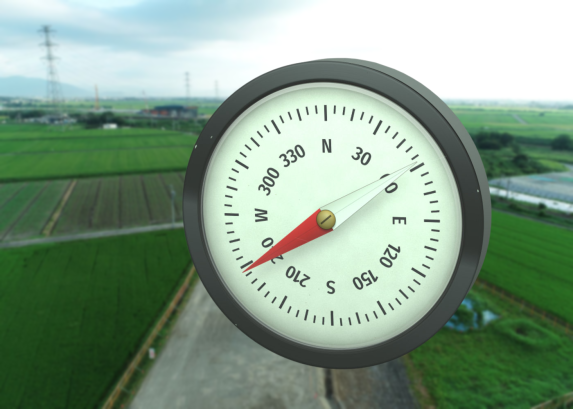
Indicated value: 237.5 °
